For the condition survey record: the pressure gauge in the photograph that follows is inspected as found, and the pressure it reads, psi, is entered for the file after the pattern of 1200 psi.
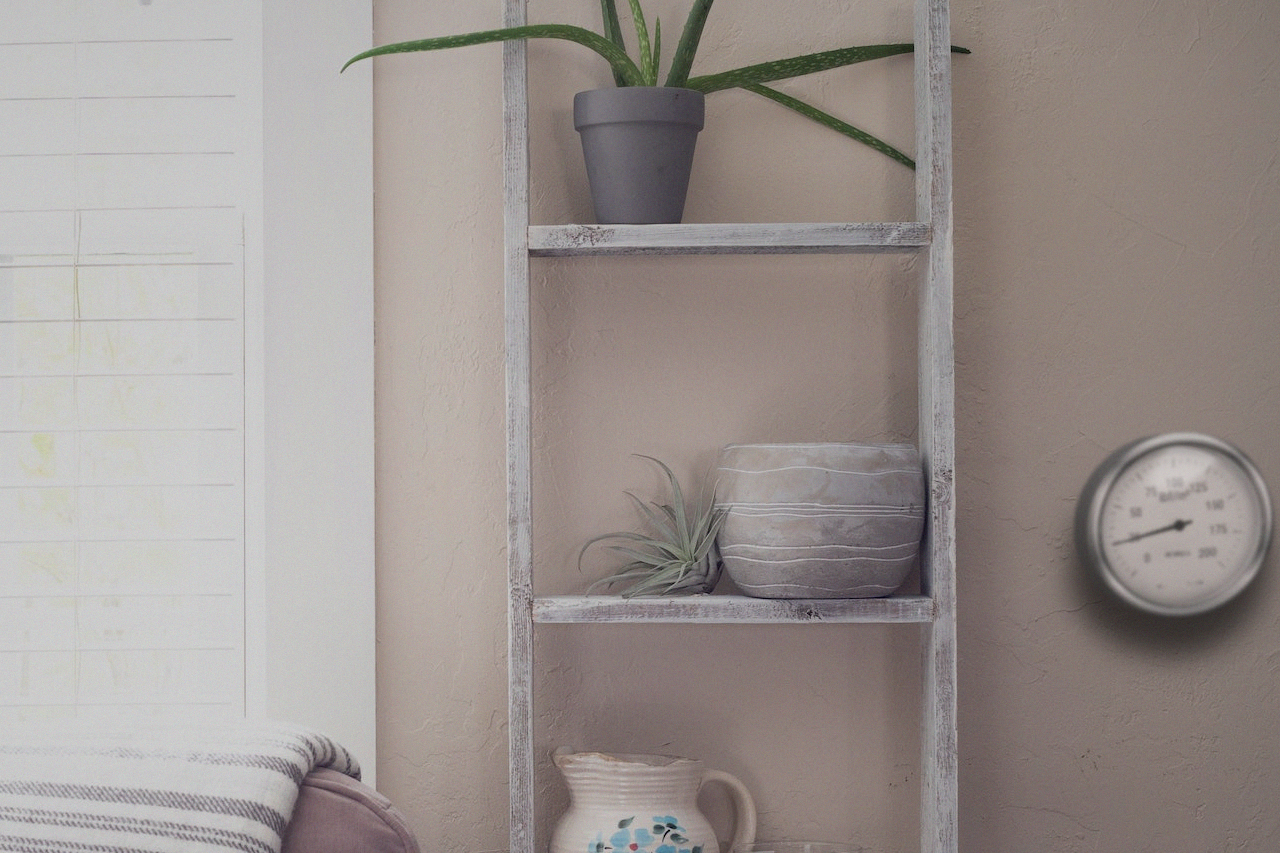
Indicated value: 25 psi
